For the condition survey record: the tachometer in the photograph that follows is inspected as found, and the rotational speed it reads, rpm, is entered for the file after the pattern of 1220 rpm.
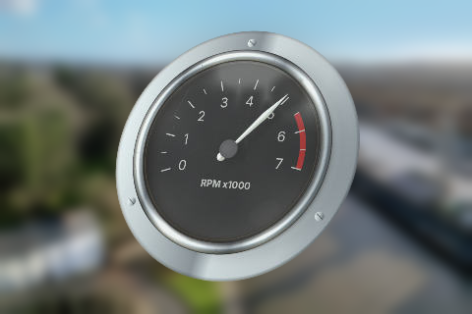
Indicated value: 5000 rpm
